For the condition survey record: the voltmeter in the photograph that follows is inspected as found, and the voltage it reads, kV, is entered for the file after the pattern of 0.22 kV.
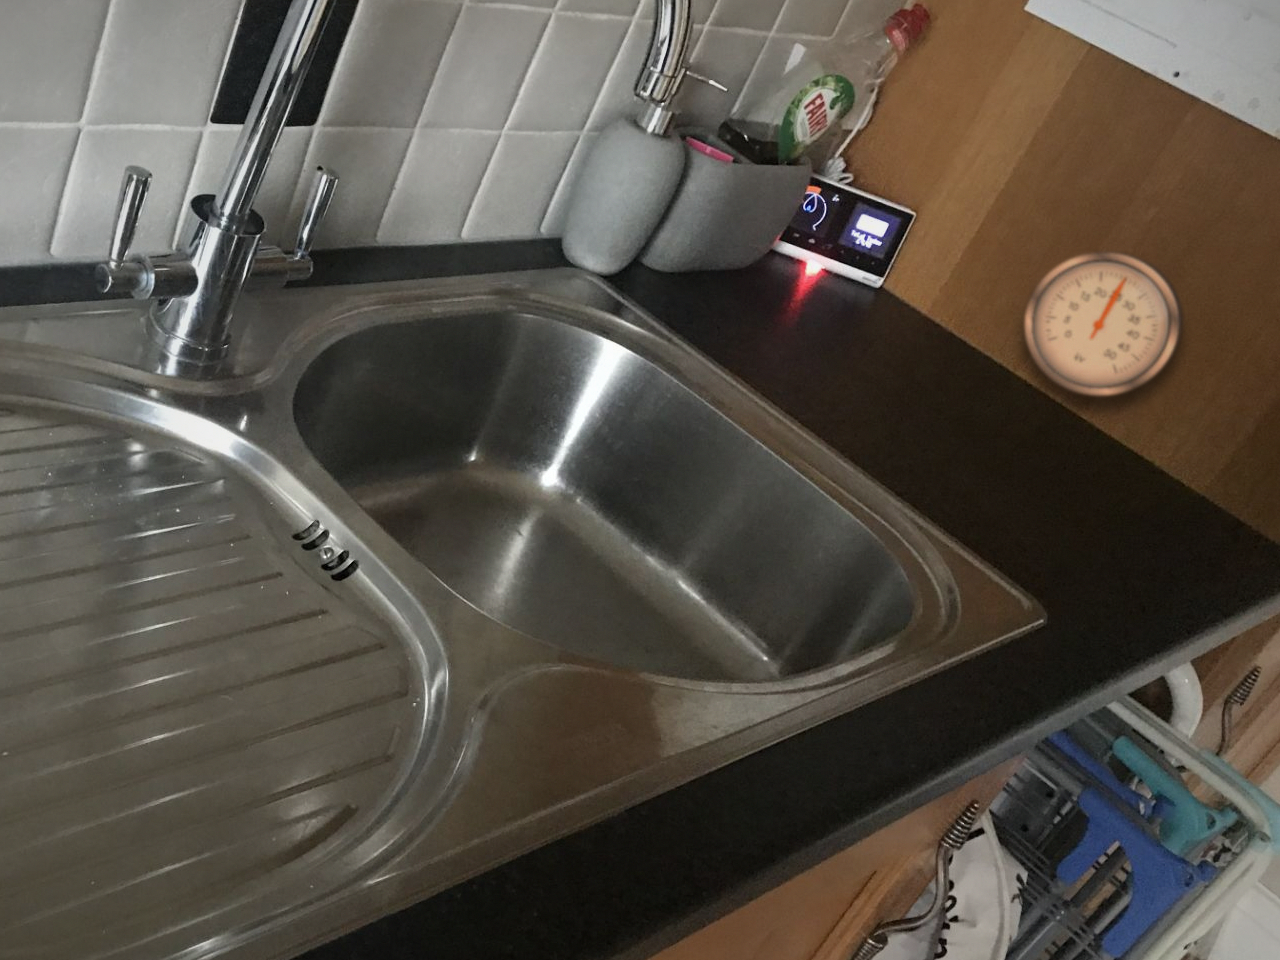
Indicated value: 25 kV
